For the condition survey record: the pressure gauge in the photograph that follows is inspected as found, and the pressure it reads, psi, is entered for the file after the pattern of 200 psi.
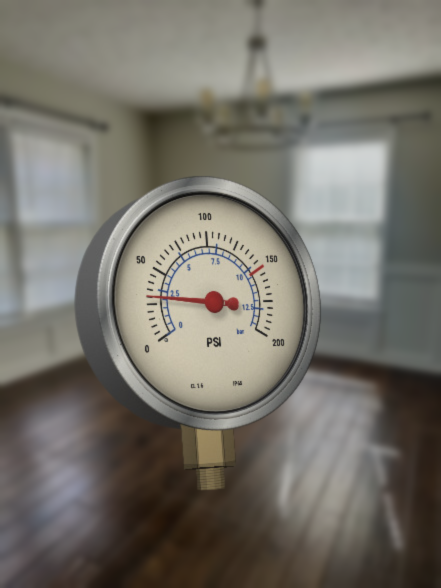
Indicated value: 30 psi
